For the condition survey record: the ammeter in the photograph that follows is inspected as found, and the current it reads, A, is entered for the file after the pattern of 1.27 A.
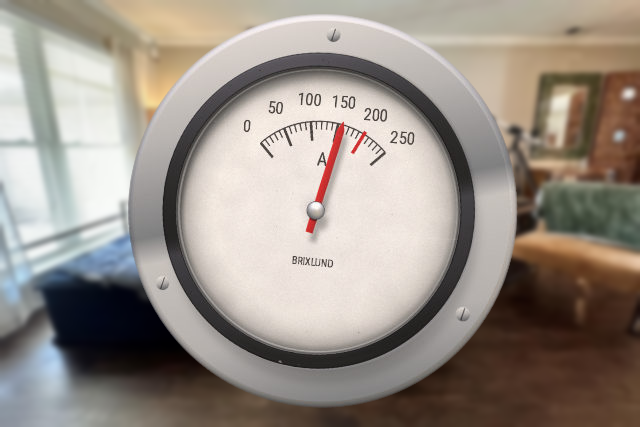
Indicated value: 160 A
